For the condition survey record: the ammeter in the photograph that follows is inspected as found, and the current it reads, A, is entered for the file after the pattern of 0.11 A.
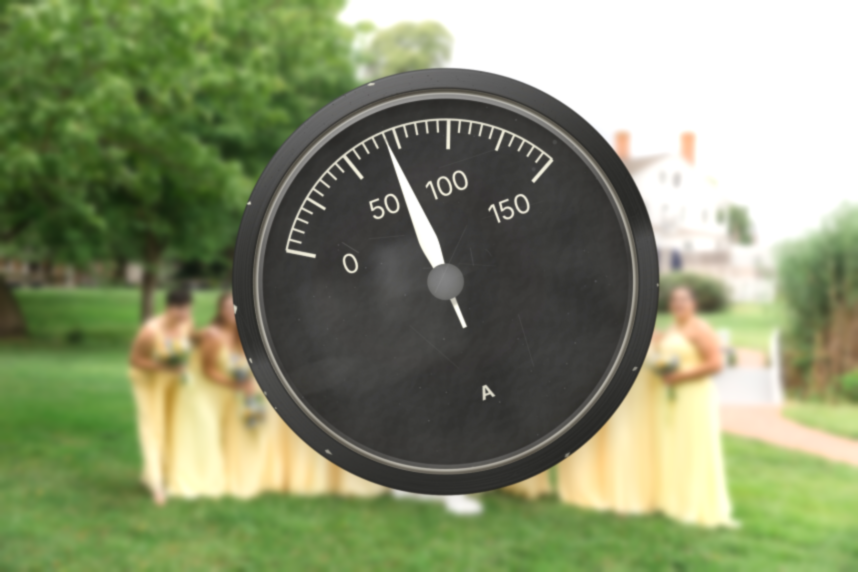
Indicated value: 70 A
